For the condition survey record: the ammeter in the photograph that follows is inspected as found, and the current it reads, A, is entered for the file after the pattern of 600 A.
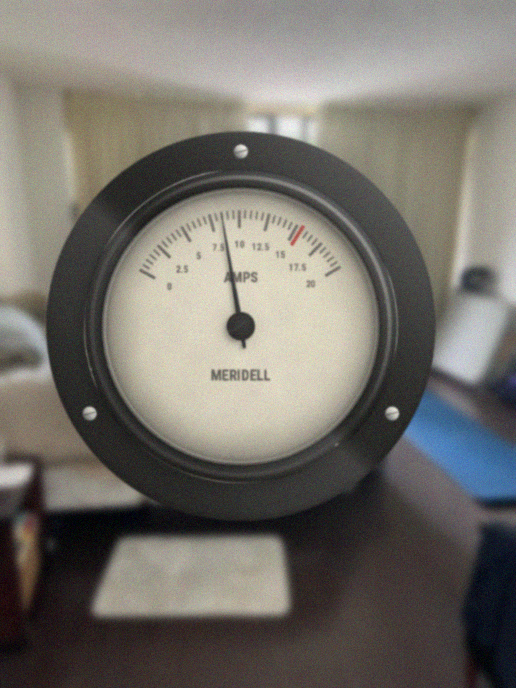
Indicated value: 8.5 A
